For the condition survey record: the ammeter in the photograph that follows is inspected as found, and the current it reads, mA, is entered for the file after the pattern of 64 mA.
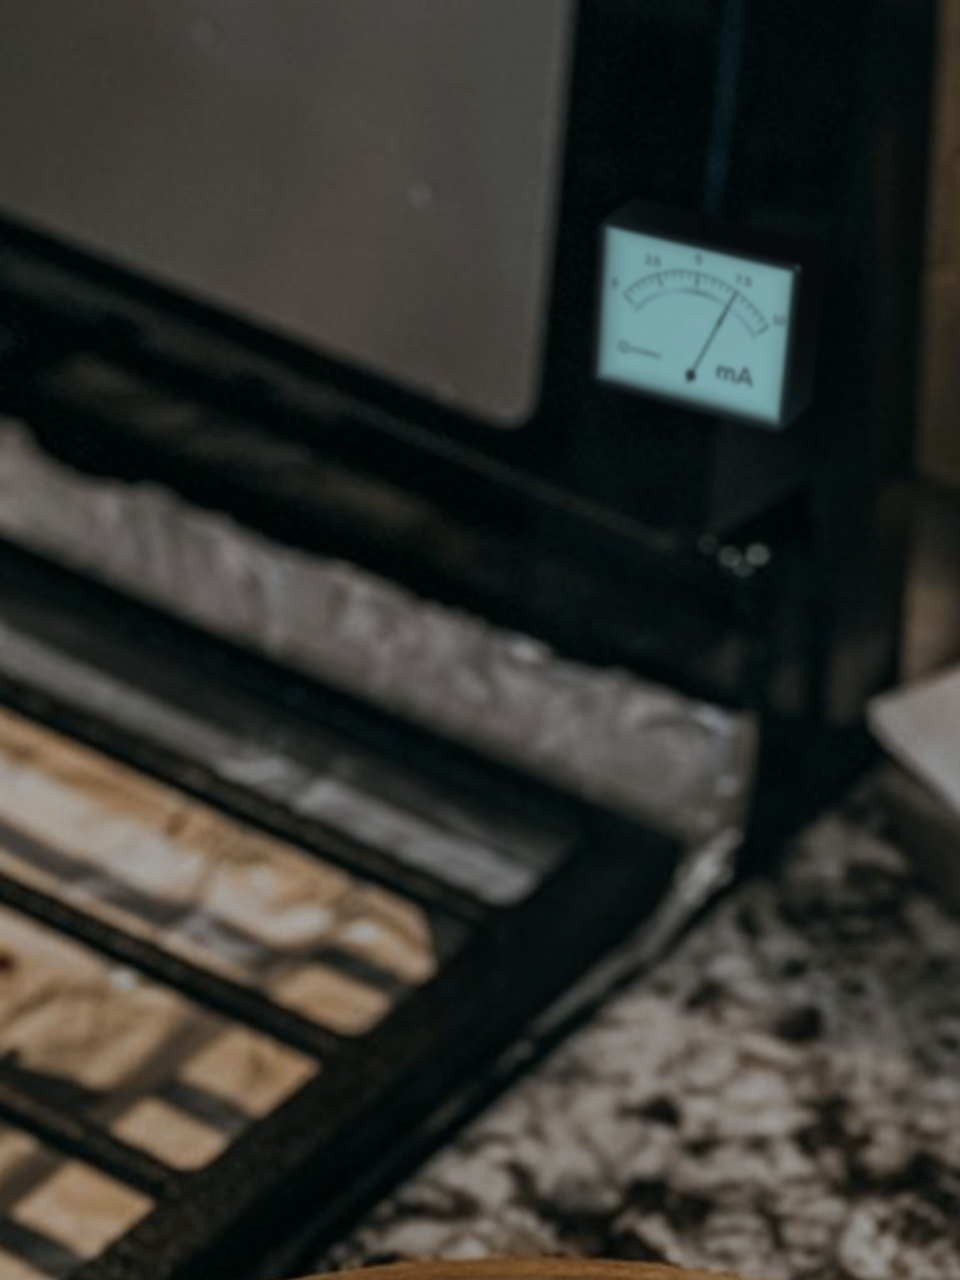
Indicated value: 7.5 mA
